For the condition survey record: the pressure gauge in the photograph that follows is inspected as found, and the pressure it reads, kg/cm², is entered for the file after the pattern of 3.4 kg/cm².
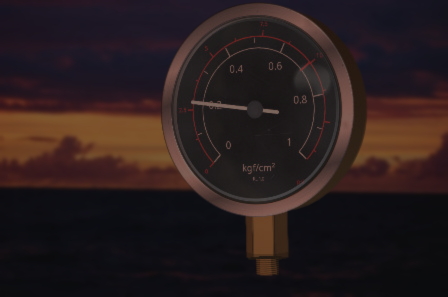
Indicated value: 0.2 kg/cm²
